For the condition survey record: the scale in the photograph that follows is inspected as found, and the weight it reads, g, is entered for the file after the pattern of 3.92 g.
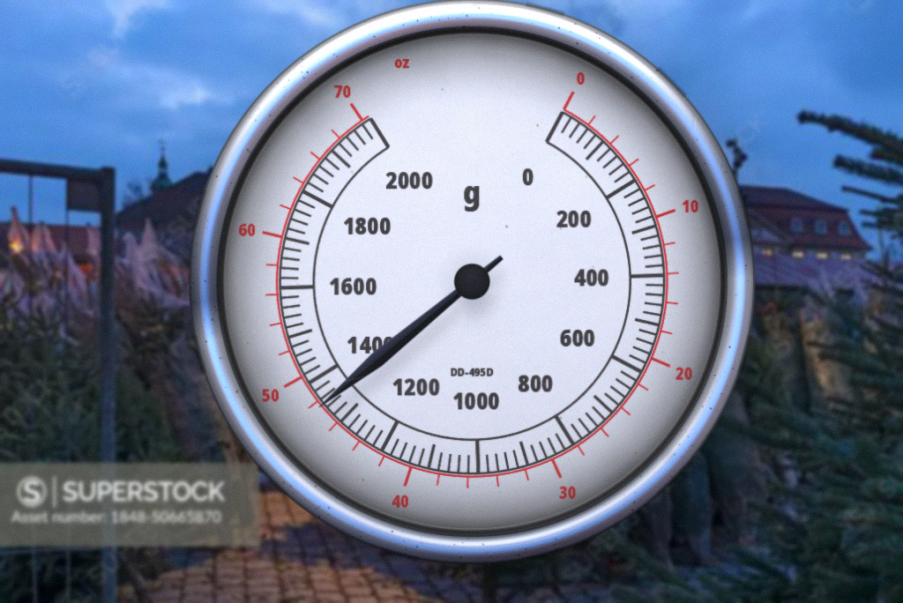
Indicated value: 1350 g
